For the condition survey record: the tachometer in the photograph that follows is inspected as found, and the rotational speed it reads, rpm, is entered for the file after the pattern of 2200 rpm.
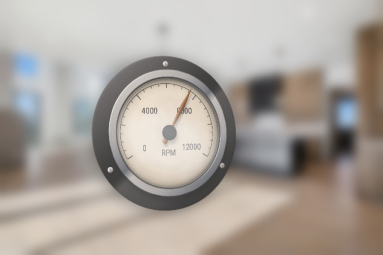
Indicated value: 7500 rpm
